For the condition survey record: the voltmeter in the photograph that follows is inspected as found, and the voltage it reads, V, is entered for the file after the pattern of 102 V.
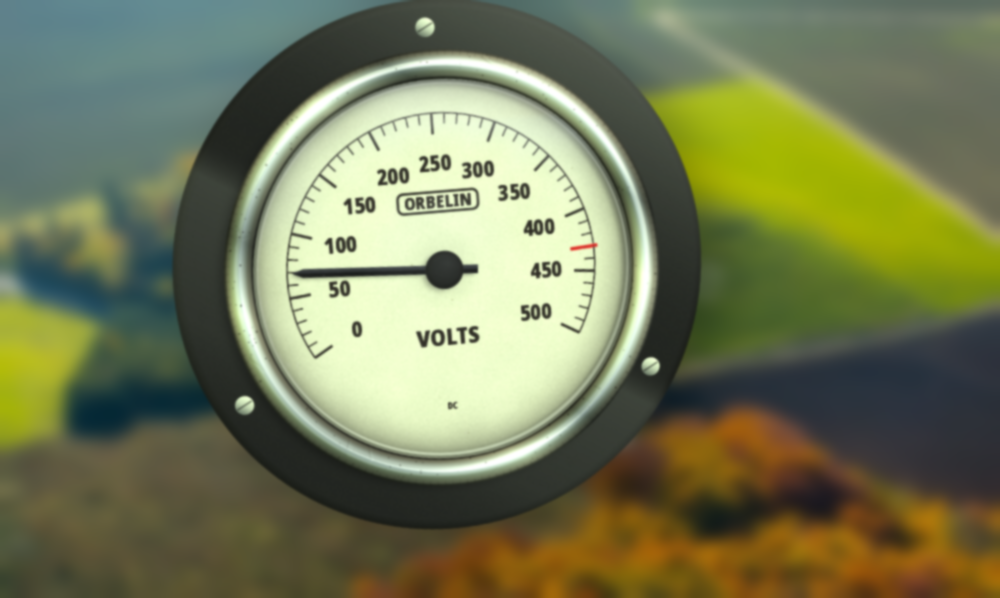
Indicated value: 70 V
